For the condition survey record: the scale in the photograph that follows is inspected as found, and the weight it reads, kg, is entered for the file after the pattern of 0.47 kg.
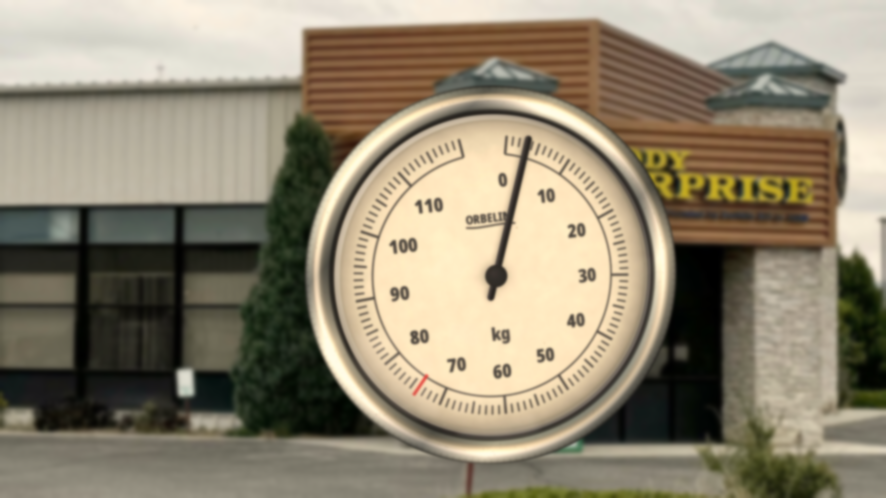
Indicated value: 3 kg
